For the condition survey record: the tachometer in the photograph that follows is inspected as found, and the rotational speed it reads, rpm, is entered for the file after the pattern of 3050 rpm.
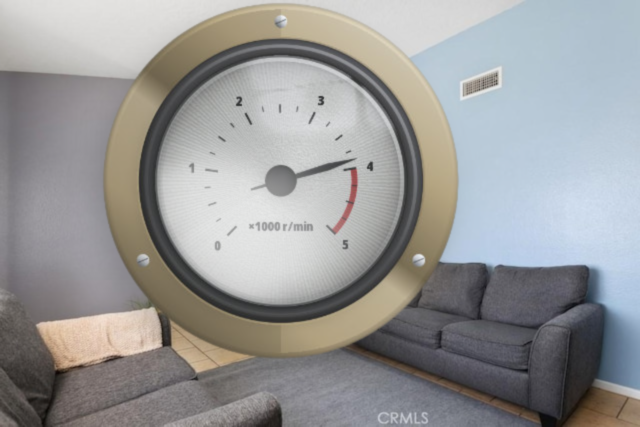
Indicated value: 3875 rpm
